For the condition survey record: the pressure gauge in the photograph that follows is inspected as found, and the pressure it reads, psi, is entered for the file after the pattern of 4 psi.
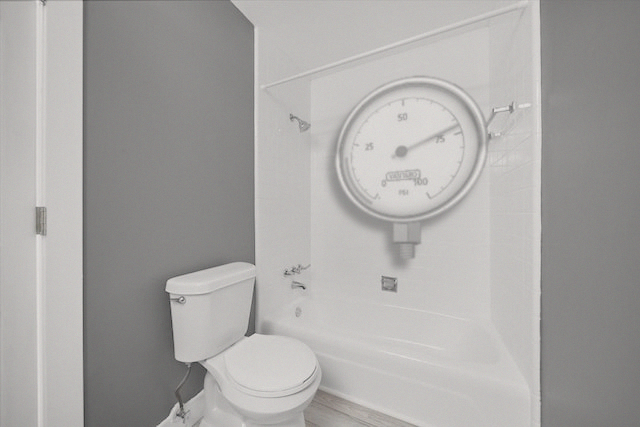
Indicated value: 72.5 psi
